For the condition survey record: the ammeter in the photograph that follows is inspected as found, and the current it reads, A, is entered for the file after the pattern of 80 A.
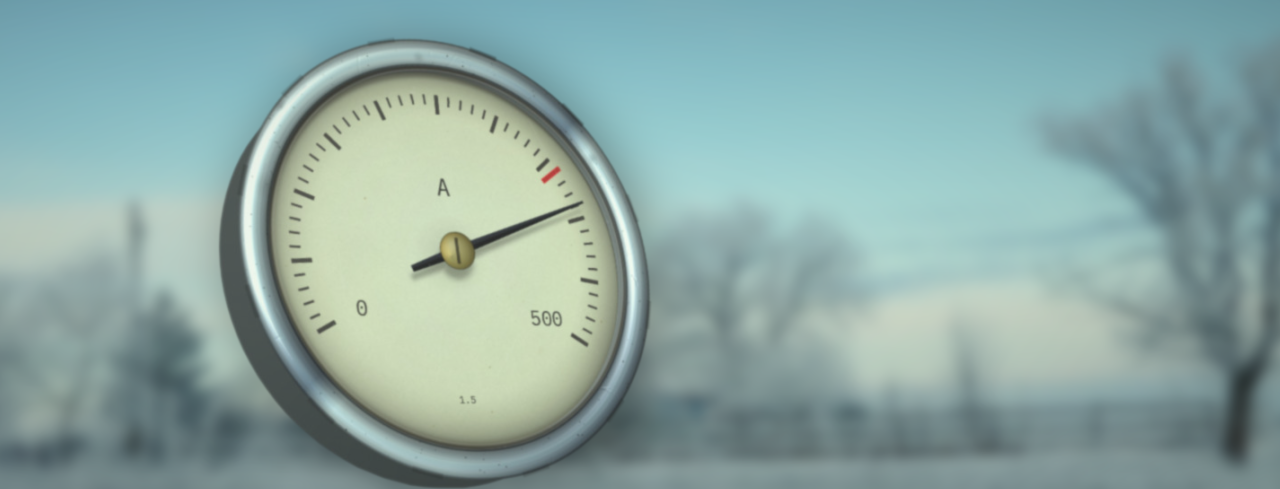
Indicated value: 390 A
